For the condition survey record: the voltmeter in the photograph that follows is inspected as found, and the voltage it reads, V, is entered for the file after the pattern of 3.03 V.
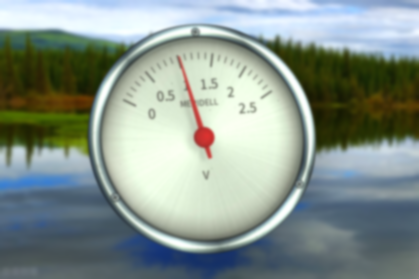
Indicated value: 1 V
